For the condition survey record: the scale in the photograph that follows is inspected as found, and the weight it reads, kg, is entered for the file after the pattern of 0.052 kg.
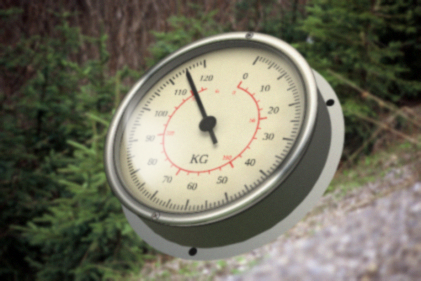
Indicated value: 115 kg
